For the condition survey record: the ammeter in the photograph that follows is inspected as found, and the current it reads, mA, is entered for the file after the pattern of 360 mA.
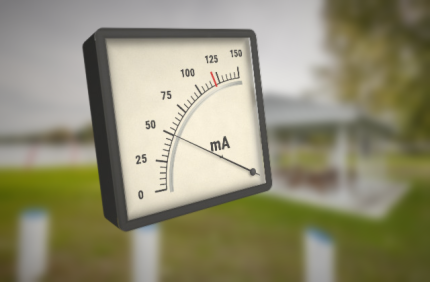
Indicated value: 50 mA
